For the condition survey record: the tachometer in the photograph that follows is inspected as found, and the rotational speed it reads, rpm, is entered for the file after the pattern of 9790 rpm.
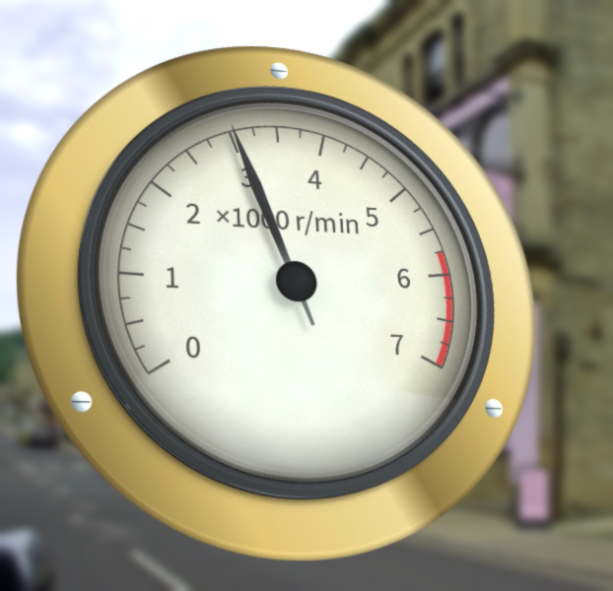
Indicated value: 3000 rpm
